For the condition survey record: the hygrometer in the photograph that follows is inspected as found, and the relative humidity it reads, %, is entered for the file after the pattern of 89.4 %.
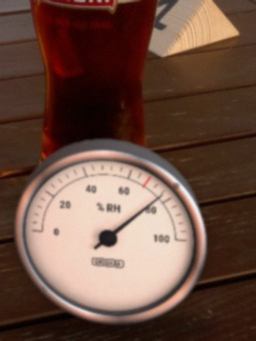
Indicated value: 76 %
